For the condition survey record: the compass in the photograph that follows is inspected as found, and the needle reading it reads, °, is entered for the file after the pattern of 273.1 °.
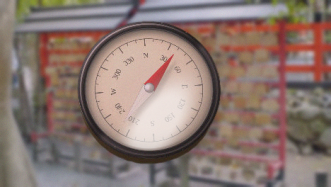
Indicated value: 40 °
